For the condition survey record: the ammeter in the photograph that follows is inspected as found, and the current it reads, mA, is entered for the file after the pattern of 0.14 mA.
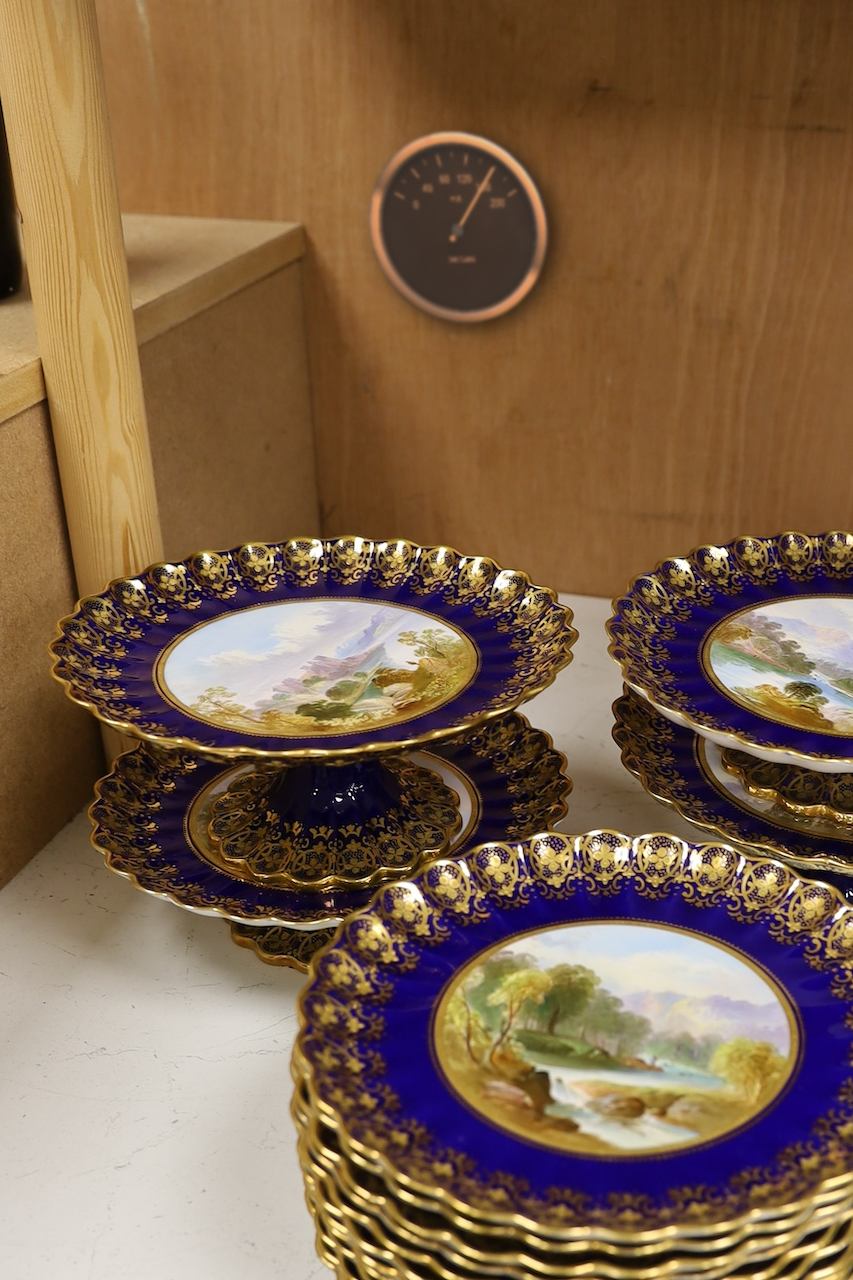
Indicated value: 160 mA
